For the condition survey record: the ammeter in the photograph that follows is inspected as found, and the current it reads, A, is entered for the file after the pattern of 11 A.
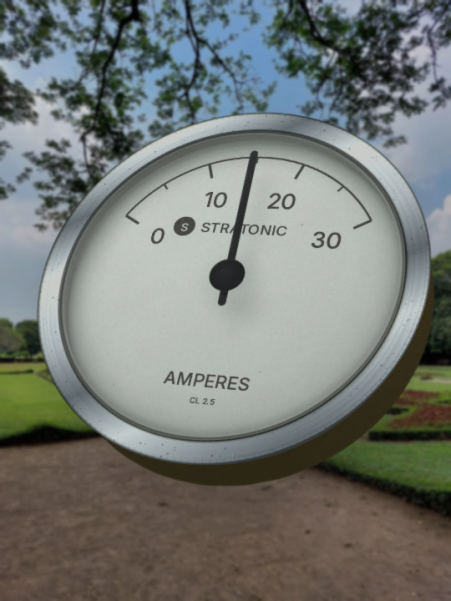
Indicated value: 15 A
